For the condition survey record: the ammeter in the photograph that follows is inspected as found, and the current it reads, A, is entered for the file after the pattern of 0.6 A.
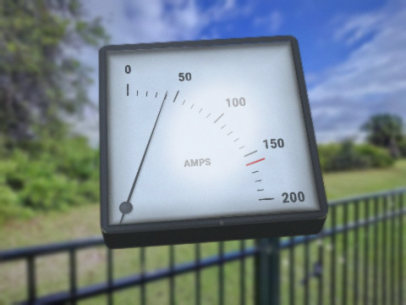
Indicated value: 40 A
